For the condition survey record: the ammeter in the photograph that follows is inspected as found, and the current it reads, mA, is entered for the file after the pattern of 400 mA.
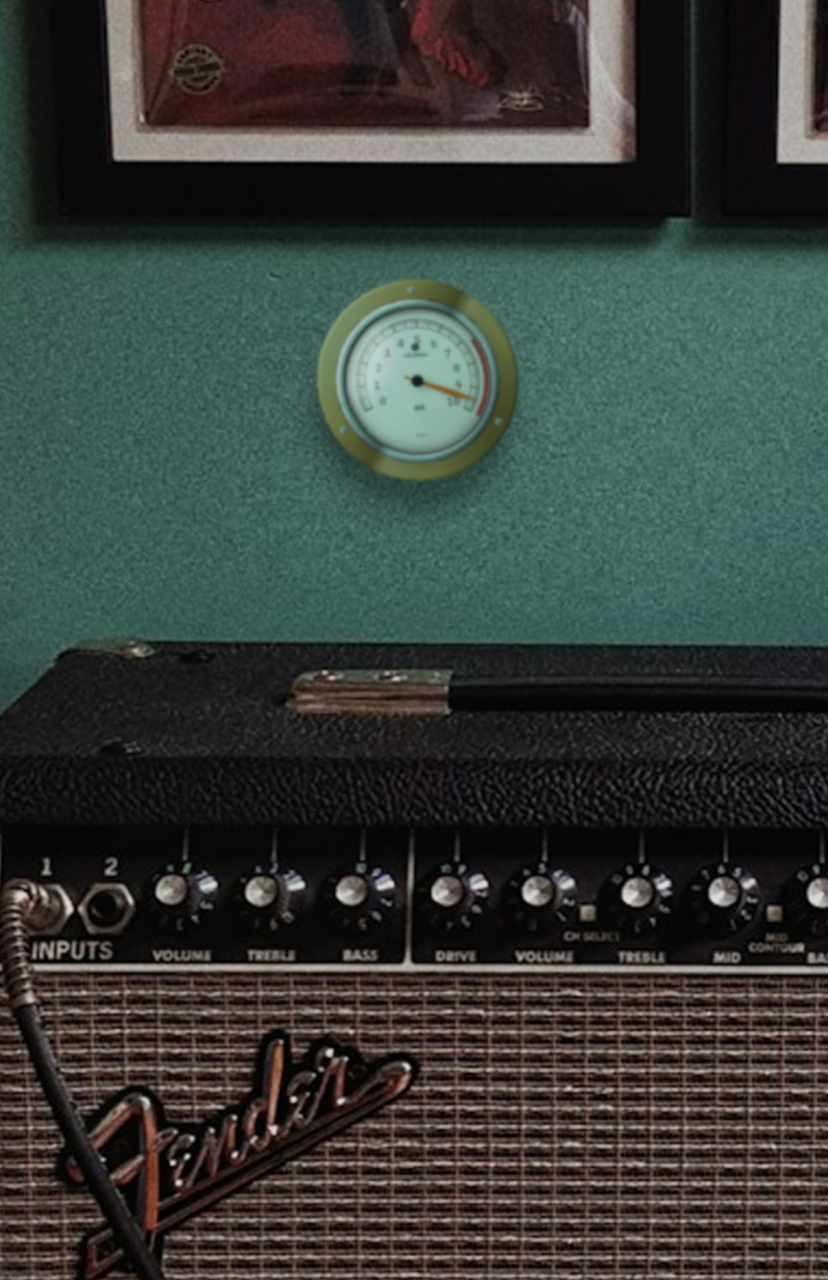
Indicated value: 9.5 mA
